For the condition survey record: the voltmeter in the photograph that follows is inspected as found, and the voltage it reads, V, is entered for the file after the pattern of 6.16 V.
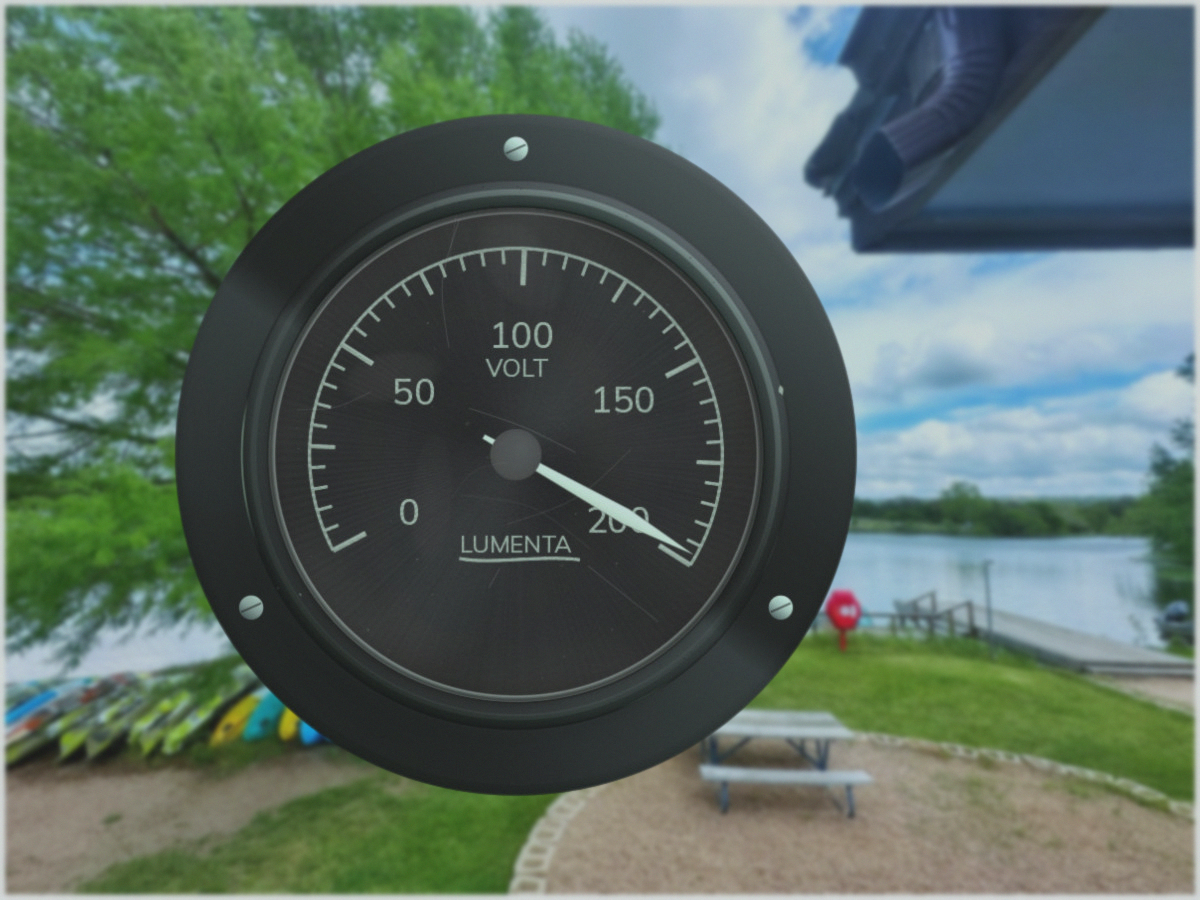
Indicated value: 197.5 V
